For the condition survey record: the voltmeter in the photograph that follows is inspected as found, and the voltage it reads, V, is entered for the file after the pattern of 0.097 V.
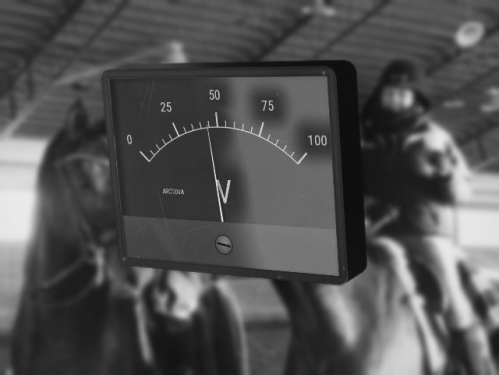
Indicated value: 45 V
